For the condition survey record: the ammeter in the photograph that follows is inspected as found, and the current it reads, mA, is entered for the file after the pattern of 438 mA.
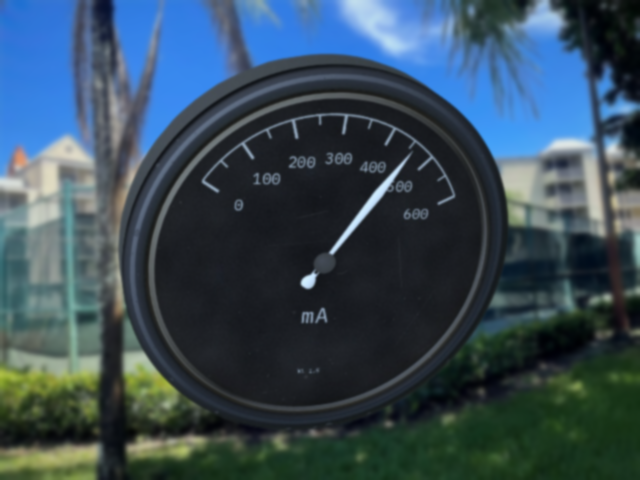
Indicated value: 450 mA
